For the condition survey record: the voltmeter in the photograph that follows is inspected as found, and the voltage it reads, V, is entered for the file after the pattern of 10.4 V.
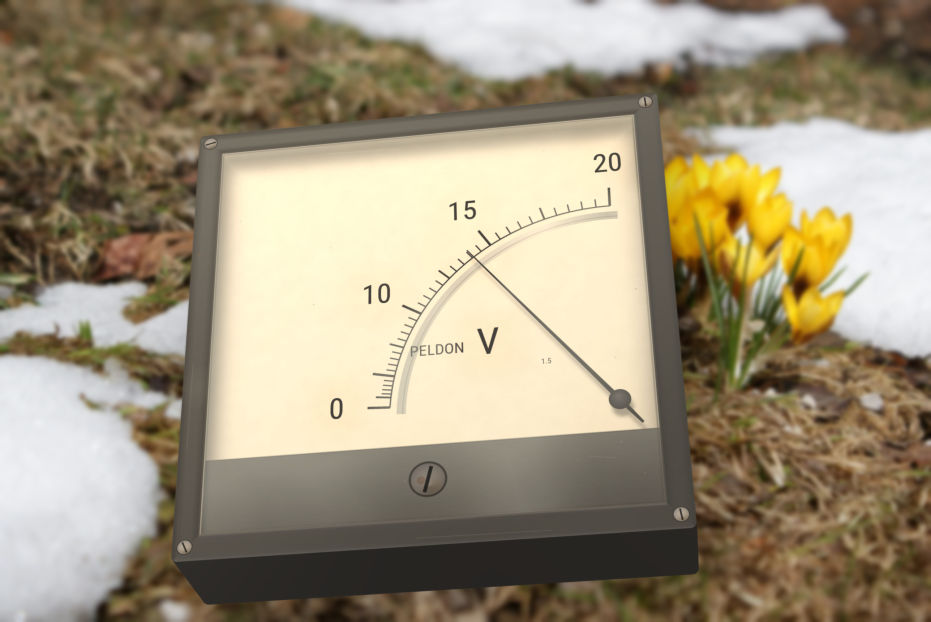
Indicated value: 14 V
